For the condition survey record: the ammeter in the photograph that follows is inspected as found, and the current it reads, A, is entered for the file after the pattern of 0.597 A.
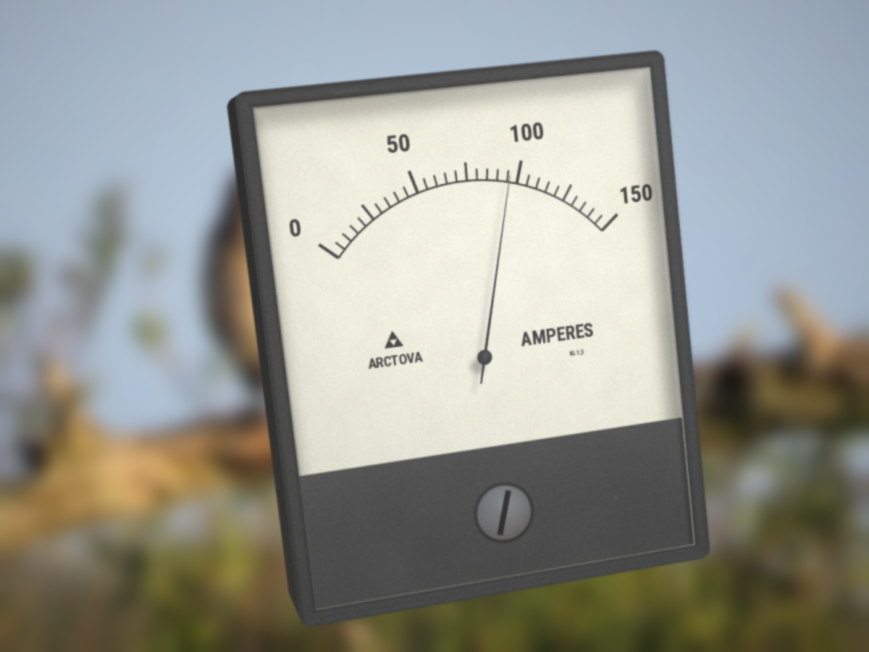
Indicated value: 95 A
